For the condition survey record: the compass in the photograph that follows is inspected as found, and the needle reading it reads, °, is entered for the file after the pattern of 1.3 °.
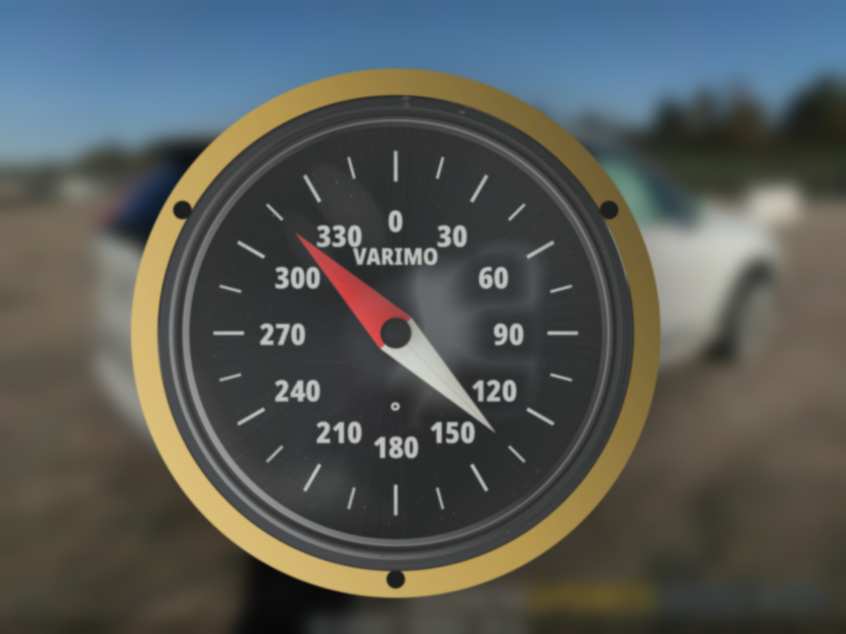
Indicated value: 315 °
